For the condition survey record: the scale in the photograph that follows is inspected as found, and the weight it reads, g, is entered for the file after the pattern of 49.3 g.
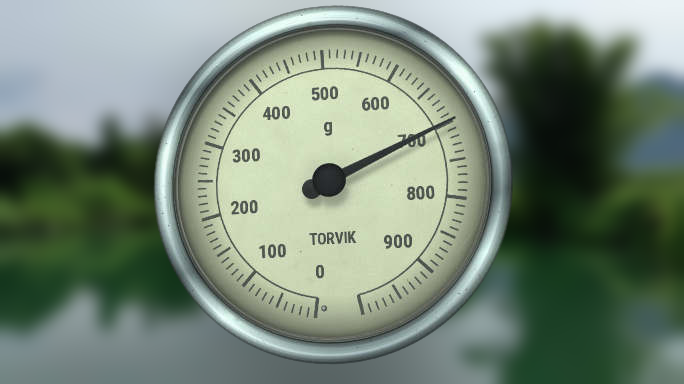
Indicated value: 700 g
